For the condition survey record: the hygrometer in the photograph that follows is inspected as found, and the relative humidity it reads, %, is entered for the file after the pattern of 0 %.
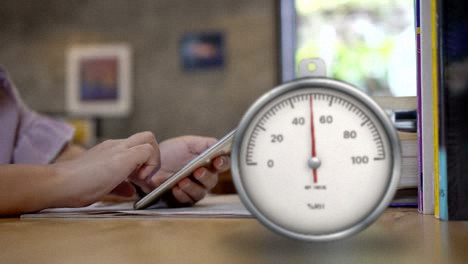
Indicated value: 50 %
